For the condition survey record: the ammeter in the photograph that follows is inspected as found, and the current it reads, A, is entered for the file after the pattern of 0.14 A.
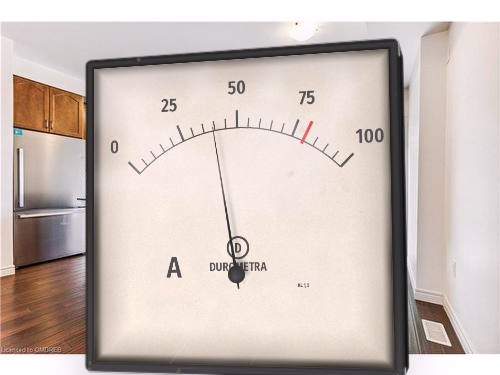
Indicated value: 40 A
